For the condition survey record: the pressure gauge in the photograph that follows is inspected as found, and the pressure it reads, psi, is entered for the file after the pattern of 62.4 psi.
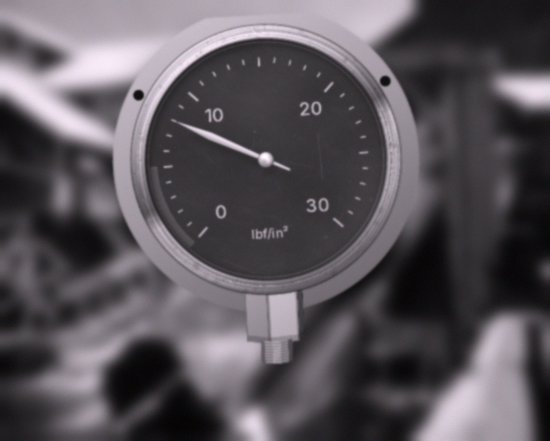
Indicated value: 8 psi
